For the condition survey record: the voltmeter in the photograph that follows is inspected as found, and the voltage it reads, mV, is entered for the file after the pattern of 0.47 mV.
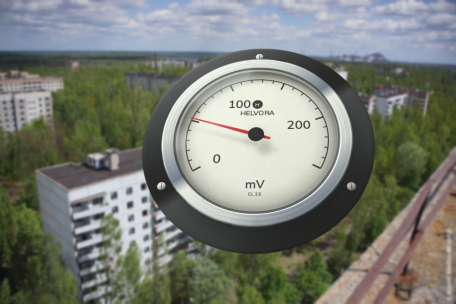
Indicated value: 50 mV
